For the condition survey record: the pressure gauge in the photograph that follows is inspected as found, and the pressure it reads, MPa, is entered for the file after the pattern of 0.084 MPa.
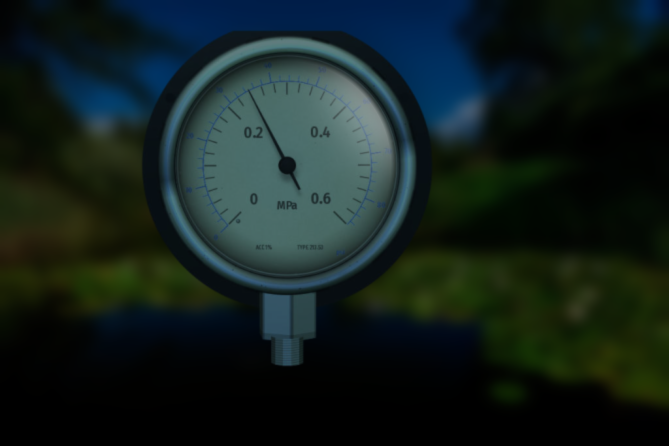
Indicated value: 0.24 MPa
